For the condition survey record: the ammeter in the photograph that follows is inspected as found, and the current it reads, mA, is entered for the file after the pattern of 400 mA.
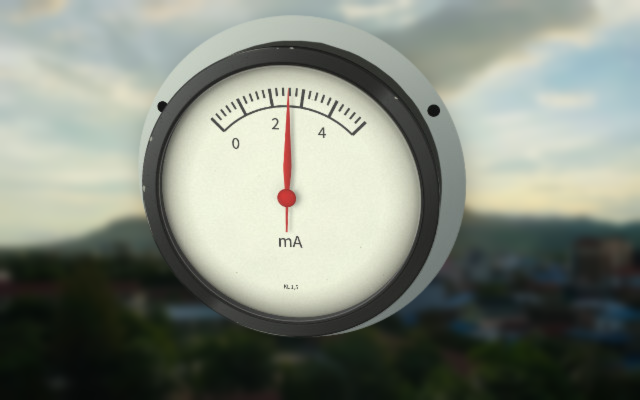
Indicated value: 2.6 mA
